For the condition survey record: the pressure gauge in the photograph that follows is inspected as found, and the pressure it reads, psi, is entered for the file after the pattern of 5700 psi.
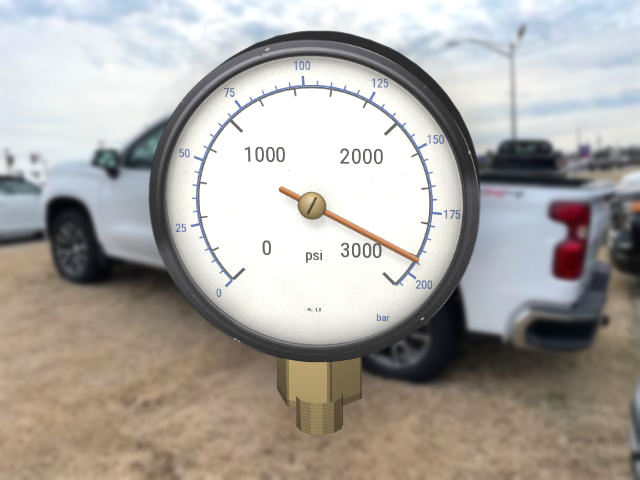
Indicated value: 2800 psi
